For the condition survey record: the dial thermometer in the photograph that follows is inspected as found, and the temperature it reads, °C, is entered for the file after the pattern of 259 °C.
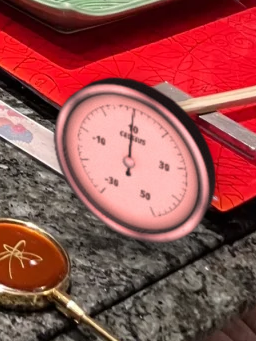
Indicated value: 10 °C
